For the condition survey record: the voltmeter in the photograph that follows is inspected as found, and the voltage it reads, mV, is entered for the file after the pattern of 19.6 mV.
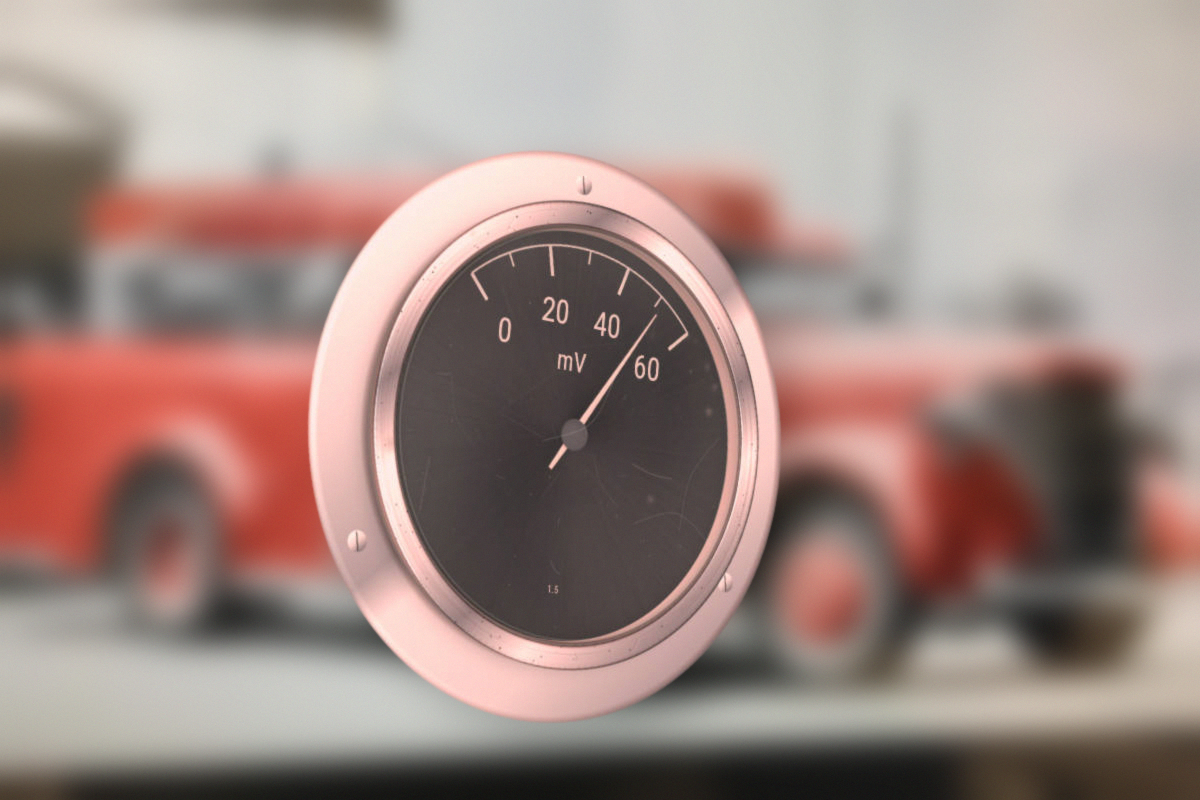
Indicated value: 50 mV
